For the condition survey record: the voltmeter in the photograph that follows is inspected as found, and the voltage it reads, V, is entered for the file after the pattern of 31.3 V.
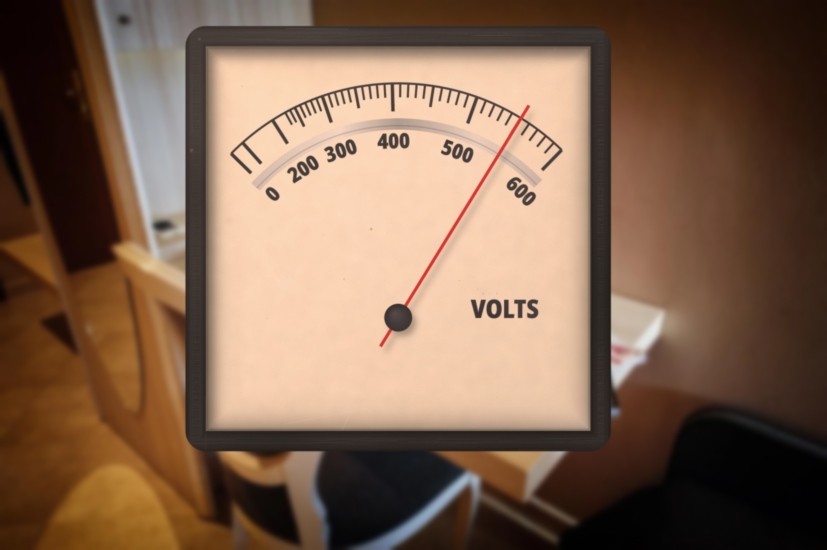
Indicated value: 550 V
